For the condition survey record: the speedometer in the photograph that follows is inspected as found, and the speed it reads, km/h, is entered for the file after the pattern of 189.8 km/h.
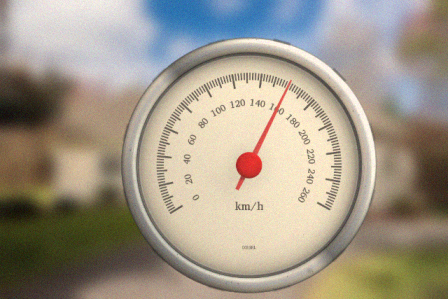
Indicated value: 160 km/h
